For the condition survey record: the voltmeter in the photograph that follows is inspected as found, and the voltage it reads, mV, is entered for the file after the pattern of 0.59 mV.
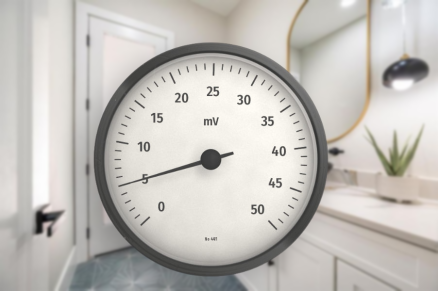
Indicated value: 5 mV
